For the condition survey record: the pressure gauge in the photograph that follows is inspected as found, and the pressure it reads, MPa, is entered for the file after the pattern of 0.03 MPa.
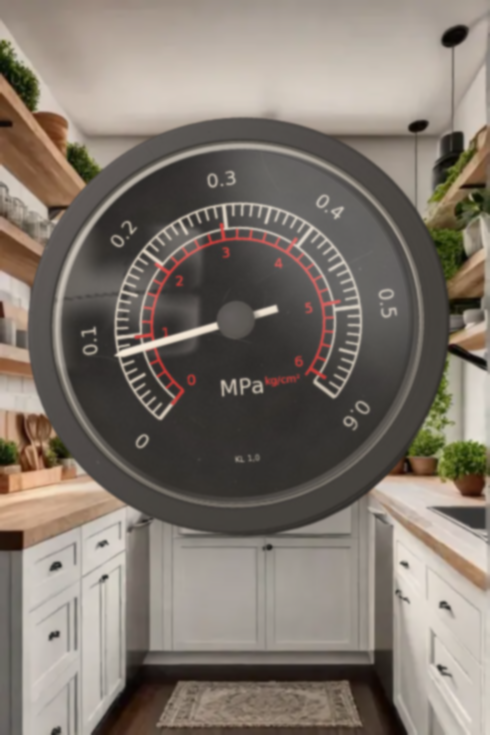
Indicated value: 0.08 MPa
